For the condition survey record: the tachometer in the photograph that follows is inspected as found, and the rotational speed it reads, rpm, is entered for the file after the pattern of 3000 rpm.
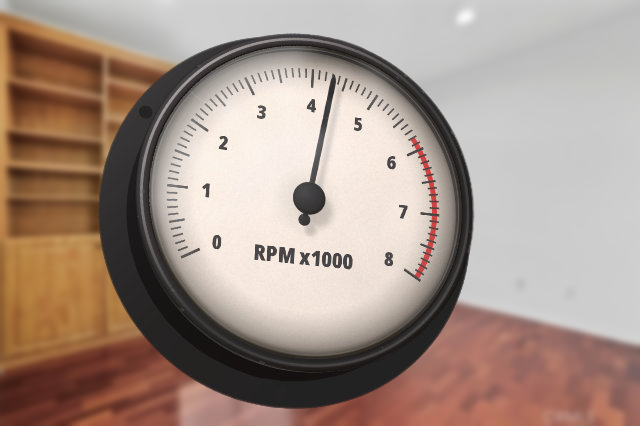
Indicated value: 4300 rpm
